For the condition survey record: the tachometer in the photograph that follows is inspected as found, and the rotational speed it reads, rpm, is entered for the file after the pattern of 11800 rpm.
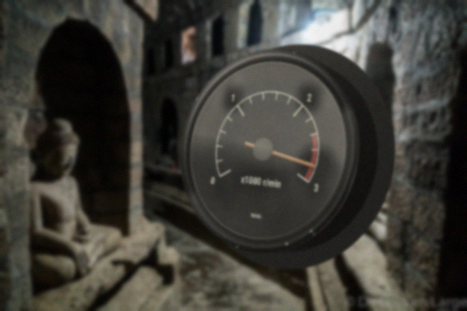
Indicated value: 2800 rpm
